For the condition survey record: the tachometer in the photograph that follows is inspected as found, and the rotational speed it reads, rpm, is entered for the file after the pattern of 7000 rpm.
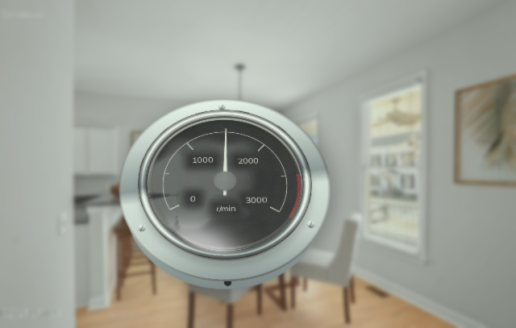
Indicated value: 1500 rpm
